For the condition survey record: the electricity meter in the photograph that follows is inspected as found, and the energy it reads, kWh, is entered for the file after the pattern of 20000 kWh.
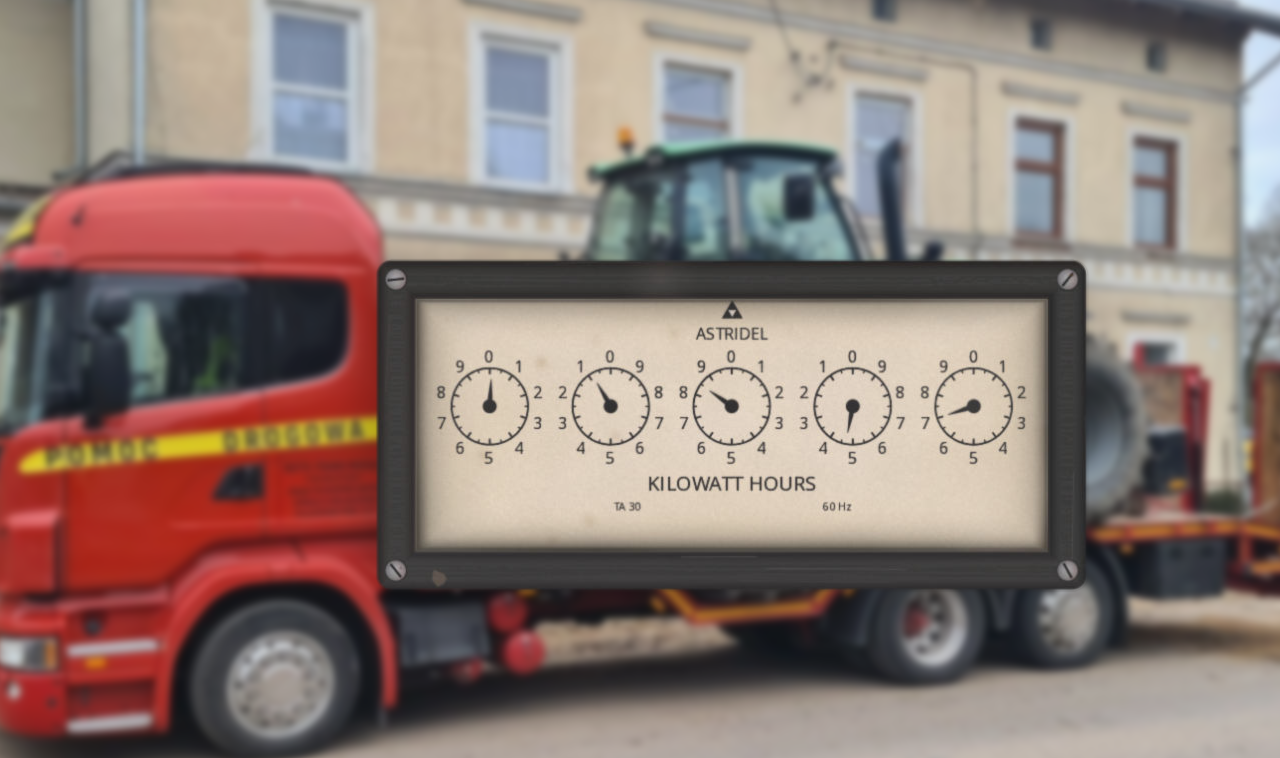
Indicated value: 847 kWh
